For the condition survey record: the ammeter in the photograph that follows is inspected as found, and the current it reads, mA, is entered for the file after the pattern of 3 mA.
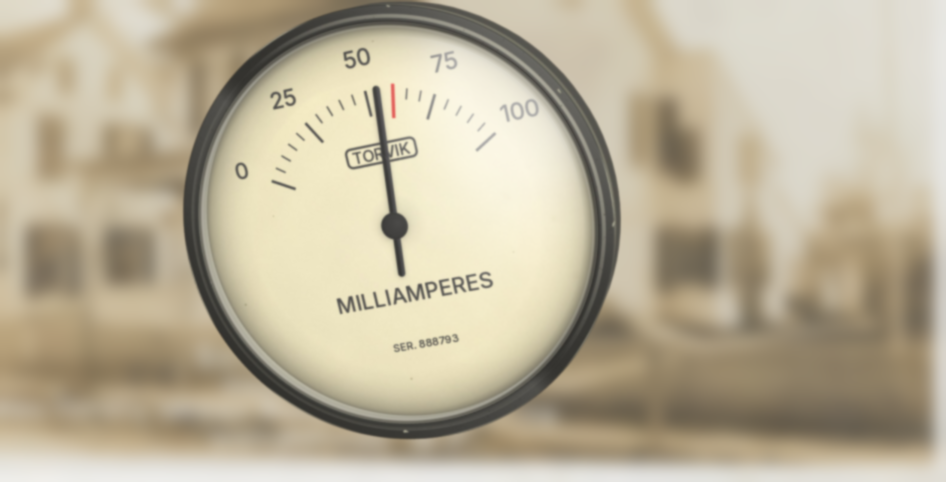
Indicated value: 55 mA
